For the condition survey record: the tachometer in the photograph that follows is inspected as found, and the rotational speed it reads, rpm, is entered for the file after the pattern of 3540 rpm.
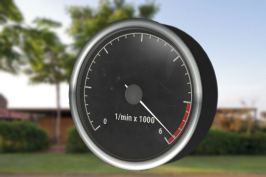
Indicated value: 5800 rpm
